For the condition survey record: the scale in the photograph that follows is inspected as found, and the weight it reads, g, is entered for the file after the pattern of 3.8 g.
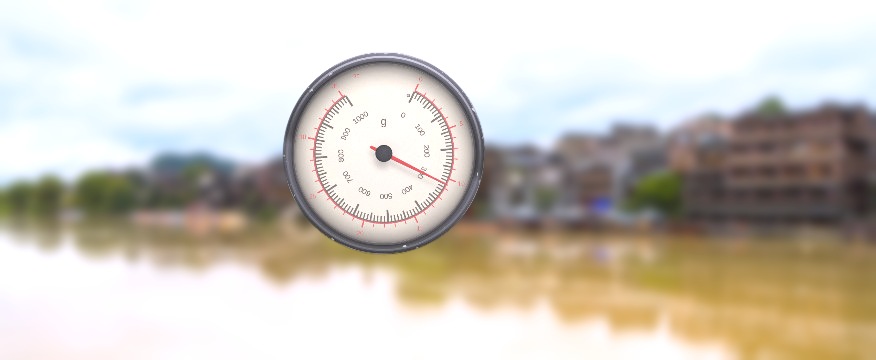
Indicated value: 300 g
